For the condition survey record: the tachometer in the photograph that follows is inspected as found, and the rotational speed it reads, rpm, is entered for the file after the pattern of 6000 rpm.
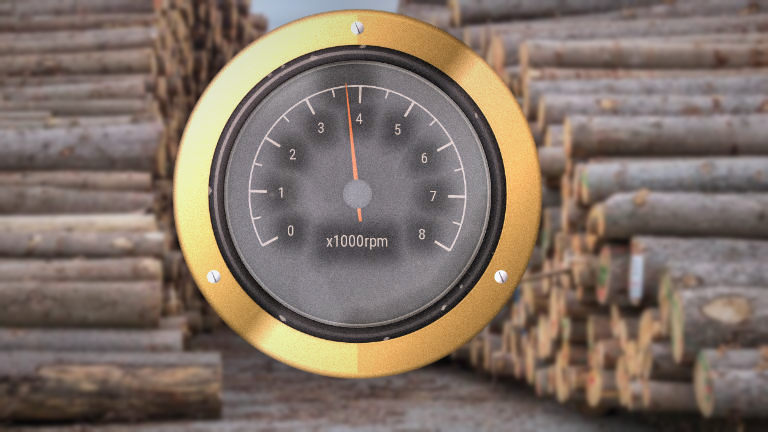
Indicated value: 3750 rpm
